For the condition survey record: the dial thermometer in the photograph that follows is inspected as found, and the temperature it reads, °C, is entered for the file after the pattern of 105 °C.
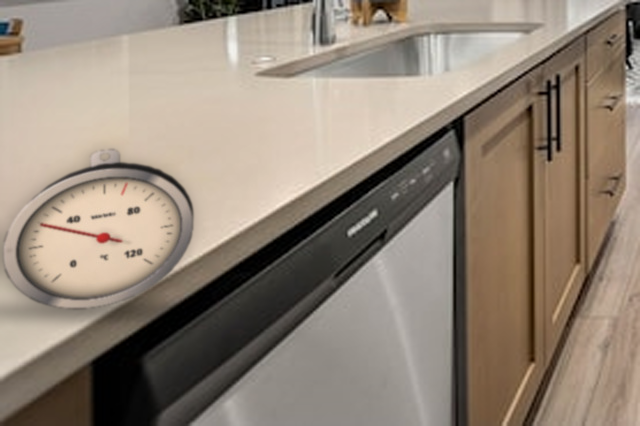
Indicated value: 32 °C
